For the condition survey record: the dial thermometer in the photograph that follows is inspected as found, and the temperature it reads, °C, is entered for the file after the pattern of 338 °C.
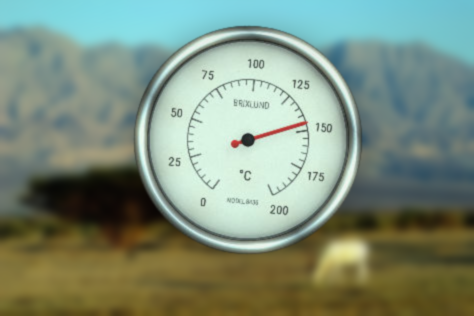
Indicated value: 145 °C
